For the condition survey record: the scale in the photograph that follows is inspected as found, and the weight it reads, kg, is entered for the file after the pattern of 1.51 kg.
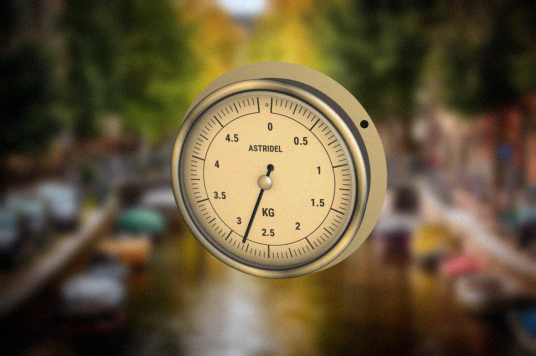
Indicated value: 2.8 kg
